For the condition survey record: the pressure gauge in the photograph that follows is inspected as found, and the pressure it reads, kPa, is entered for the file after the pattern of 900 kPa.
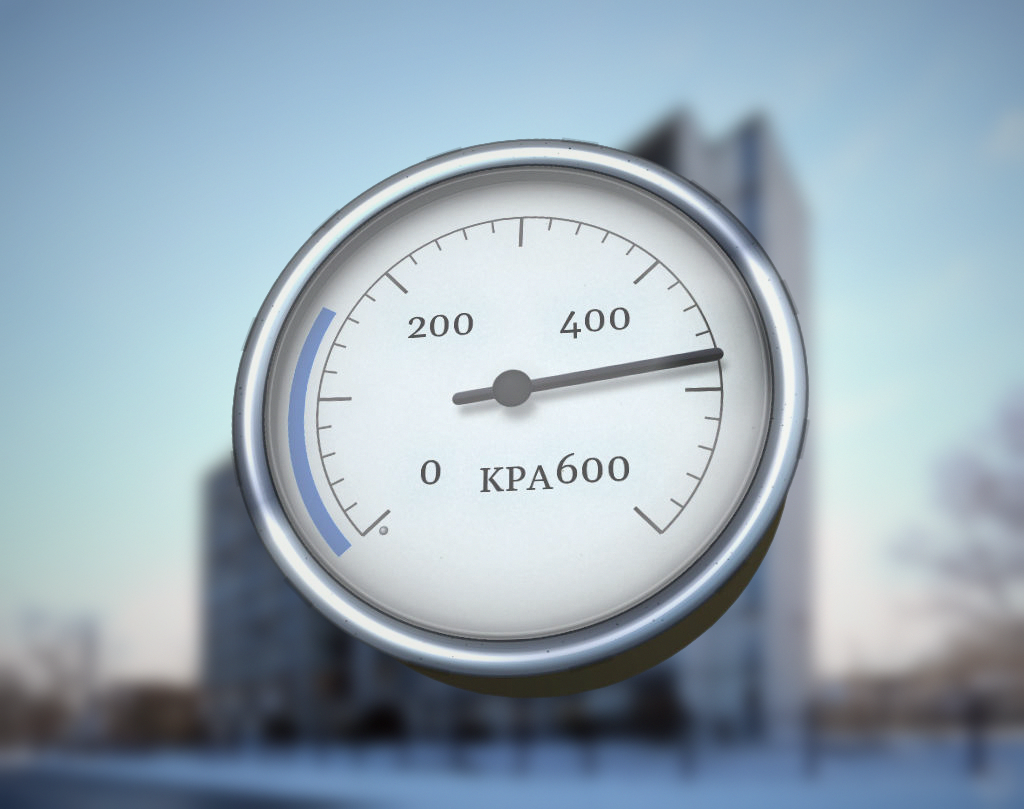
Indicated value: 480 kPa
